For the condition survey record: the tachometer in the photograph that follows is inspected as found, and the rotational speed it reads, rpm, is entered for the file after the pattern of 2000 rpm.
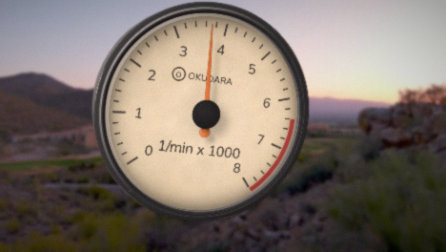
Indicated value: 3700 rpm
